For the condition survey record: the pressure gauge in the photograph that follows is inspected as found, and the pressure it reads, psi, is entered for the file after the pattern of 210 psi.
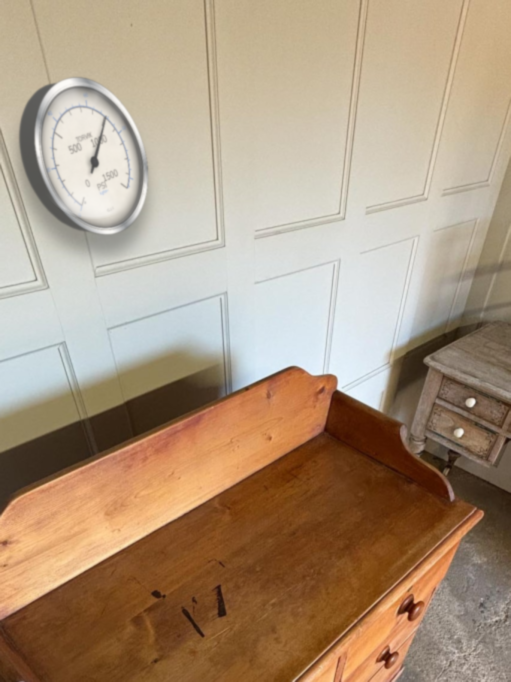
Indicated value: 1000 psi
